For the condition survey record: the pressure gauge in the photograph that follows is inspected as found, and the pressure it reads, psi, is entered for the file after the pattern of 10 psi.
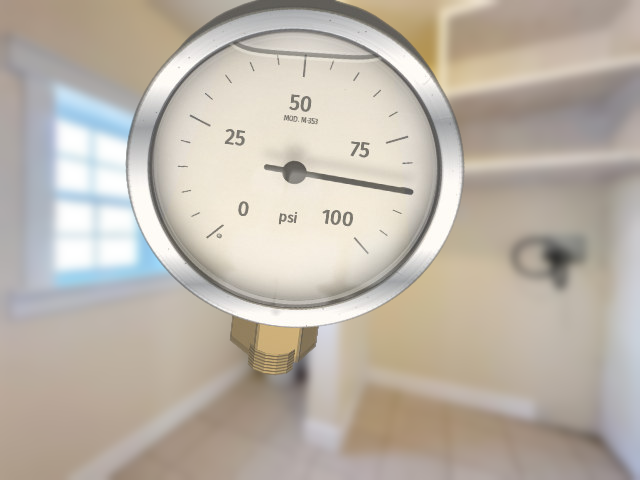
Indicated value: 85 psi
